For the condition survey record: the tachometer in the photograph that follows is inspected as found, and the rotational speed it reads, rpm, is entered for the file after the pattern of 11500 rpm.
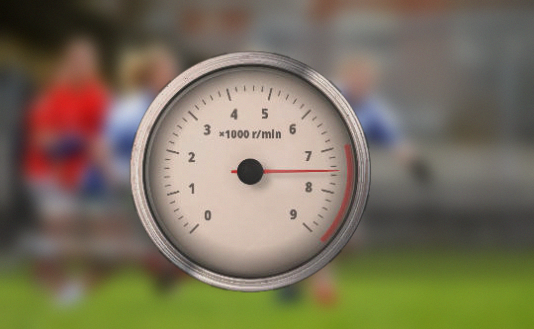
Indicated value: 7500 rpm
